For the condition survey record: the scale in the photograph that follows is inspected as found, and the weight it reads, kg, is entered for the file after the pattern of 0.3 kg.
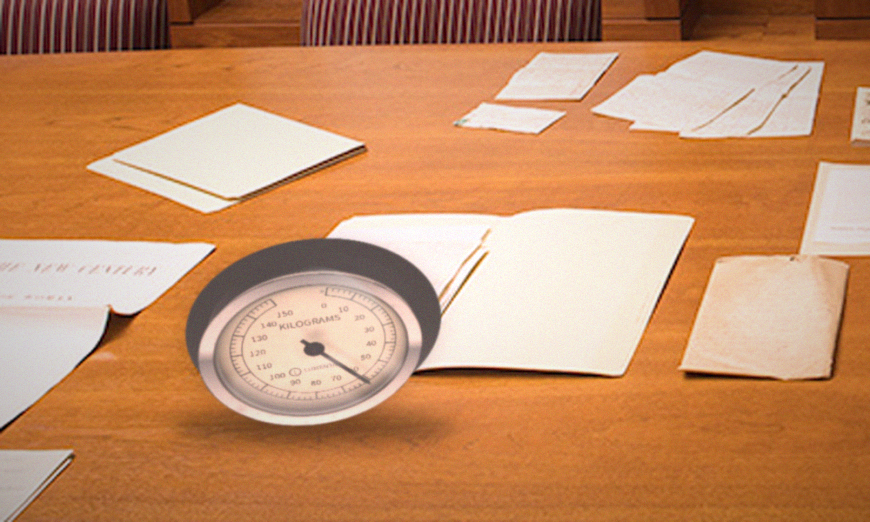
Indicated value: 60 kg
